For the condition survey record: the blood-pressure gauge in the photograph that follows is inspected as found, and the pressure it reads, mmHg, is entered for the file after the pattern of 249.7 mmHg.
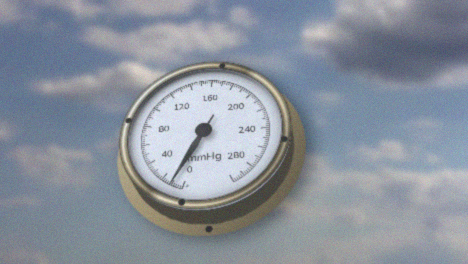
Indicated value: 10 mmHg
